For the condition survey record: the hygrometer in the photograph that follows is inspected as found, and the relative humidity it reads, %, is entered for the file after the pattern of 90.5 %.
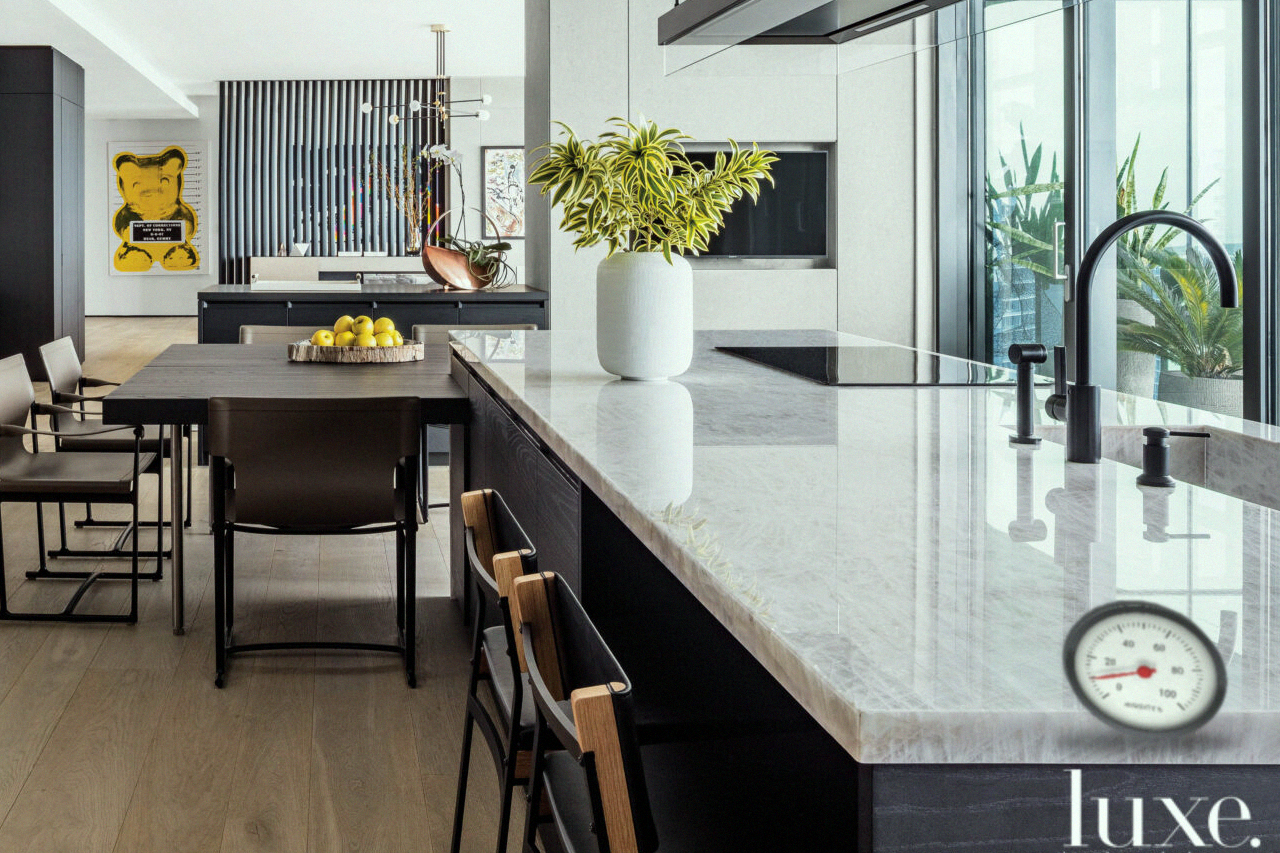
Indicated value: 10 %
